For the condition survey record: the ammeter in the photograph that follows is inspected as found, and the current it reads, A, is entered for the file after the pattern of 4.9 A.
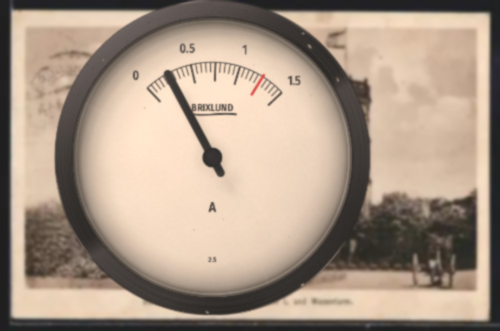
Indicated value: 0.25 A
